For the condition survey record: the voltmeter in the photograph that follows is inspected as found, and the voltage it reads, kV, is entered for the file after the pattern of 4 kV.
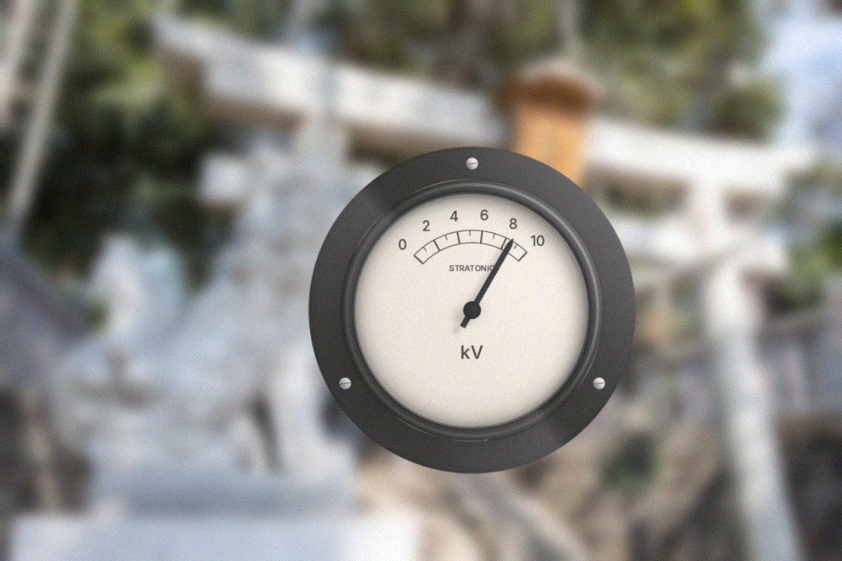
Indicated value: 8.5 kV
